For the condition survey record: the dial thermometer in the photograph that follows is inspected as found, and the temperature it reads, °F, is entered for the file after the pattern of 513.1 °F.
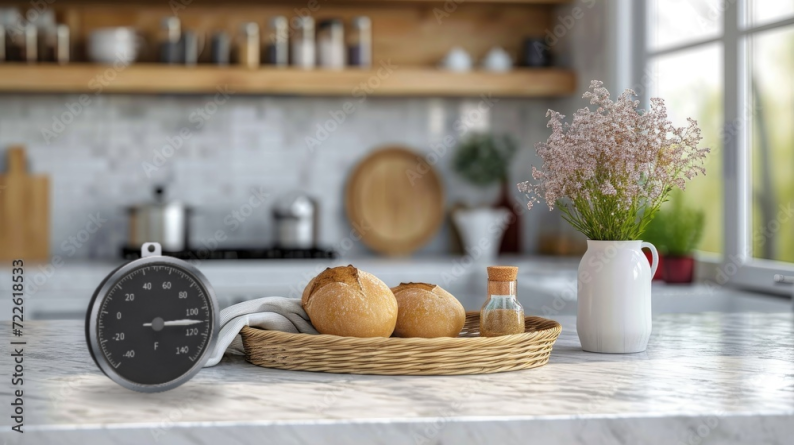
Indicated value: 110 °F
